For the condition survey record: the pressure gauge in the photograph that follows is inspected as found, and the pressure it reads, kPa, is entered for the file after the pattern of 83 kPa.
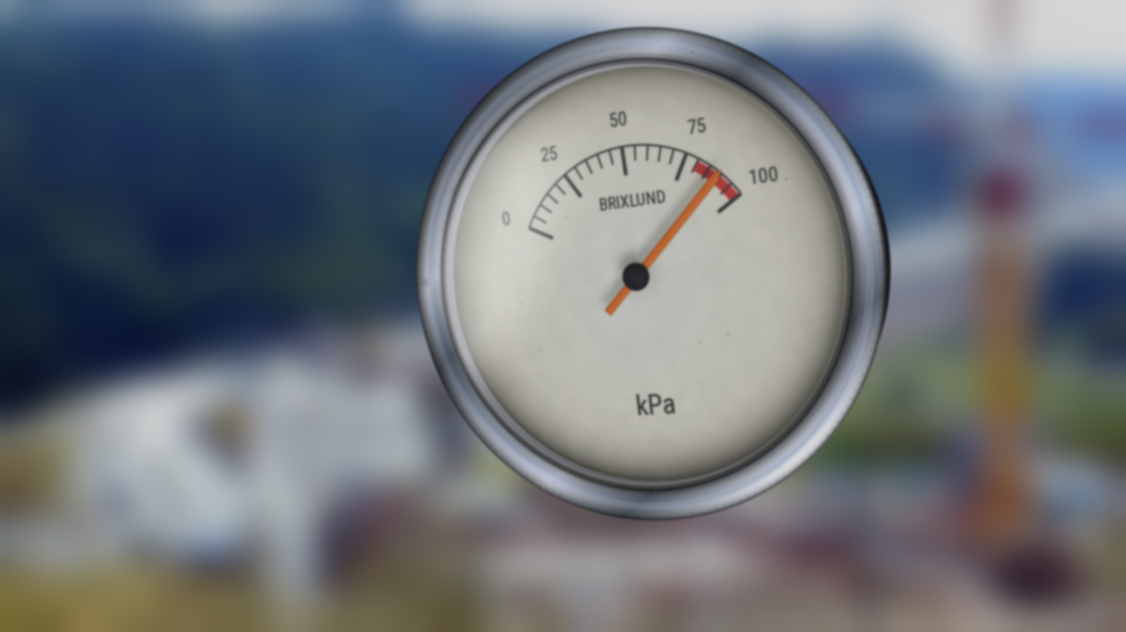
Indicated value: 90 kPa
